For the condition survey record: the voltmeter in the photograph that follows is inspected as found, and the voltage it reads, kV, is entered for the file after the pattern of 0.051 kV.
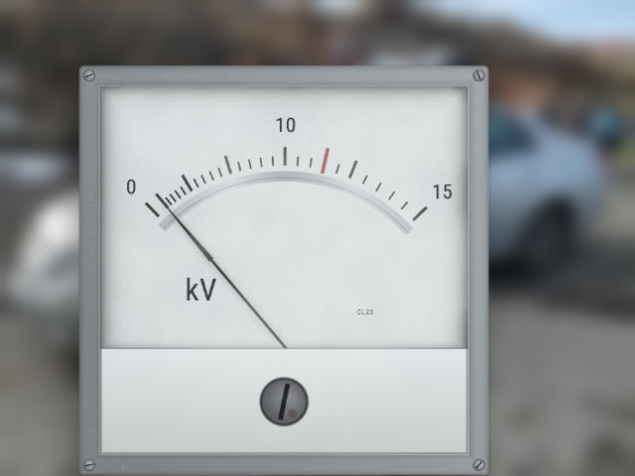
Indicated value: 2.5 kV
